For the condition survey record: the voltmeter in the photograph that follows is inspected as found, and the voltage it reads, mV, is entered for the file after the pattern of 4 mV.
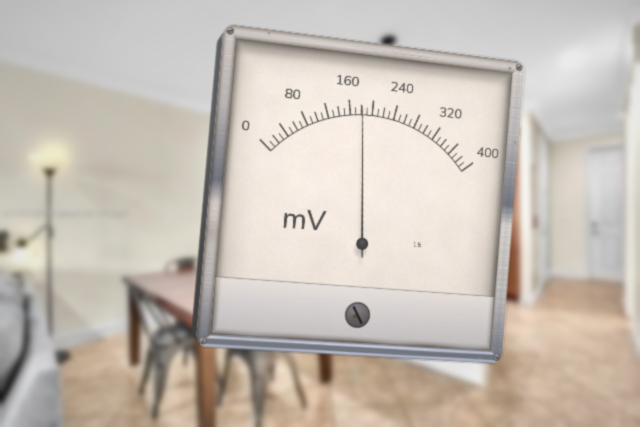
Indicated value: 180 mV
